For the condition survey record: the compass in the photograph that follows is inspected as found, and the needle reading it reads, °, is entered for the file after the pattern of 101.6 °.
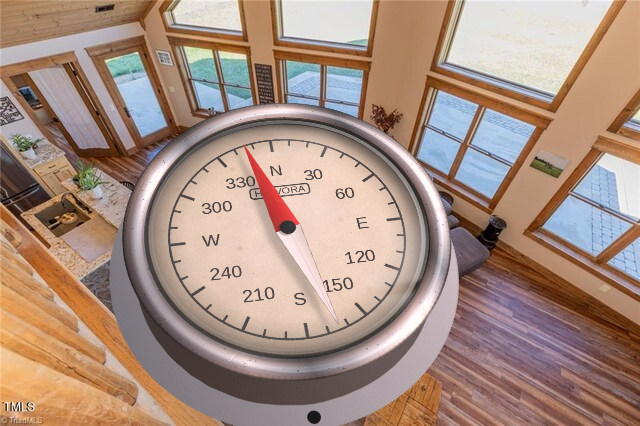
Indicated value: 345 °
